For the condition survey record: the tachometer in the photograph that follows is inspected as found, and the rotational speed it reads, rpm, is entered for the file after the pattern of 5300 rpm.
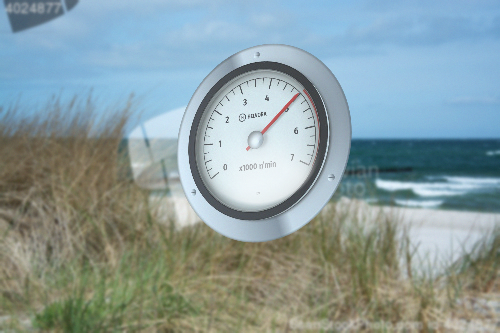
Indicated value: 5000 rpm
